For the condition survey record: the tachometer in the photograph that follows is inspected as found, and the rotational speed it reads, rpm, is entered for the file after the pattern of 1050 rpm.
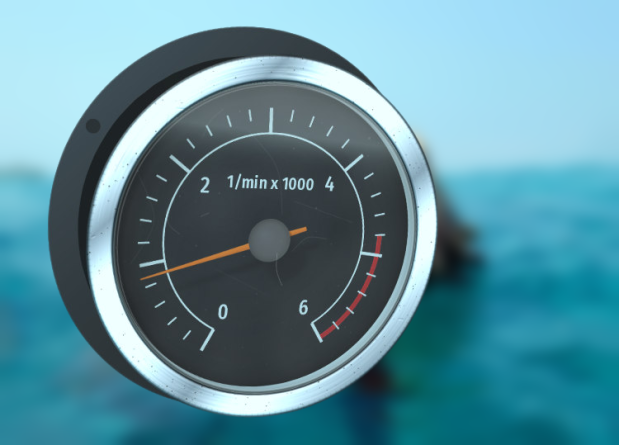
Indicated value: 900 rpm
